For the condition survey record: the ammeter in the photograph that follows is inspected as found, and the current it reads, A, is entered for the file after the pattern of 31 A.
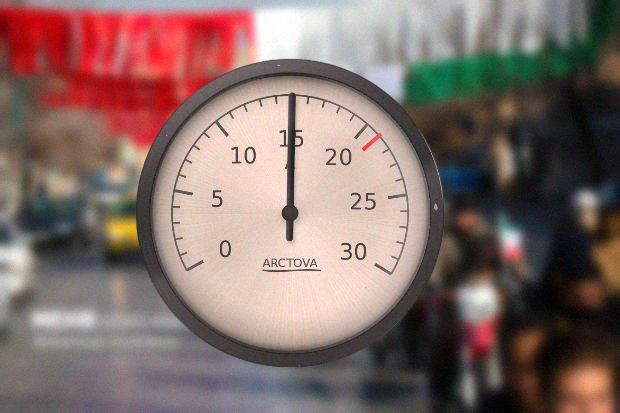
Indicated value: 15 A
